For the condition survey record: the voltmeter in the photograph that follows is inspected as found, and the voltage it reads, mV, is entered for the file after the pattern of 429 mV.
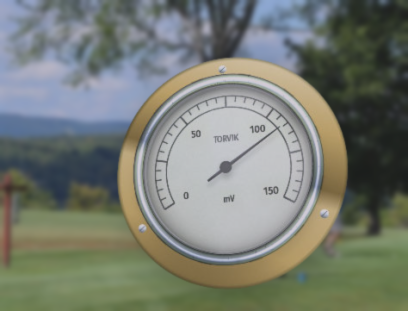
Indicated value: 110 mV
